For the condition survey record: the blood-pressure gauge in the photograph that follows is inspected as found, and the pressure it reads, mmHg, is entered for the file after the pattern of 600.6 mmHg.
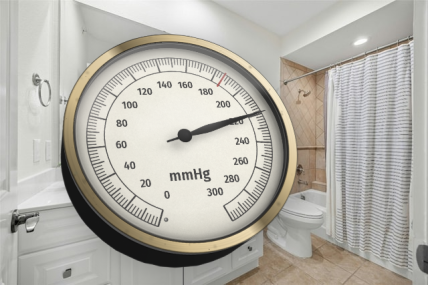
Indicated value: 220 mmHg
